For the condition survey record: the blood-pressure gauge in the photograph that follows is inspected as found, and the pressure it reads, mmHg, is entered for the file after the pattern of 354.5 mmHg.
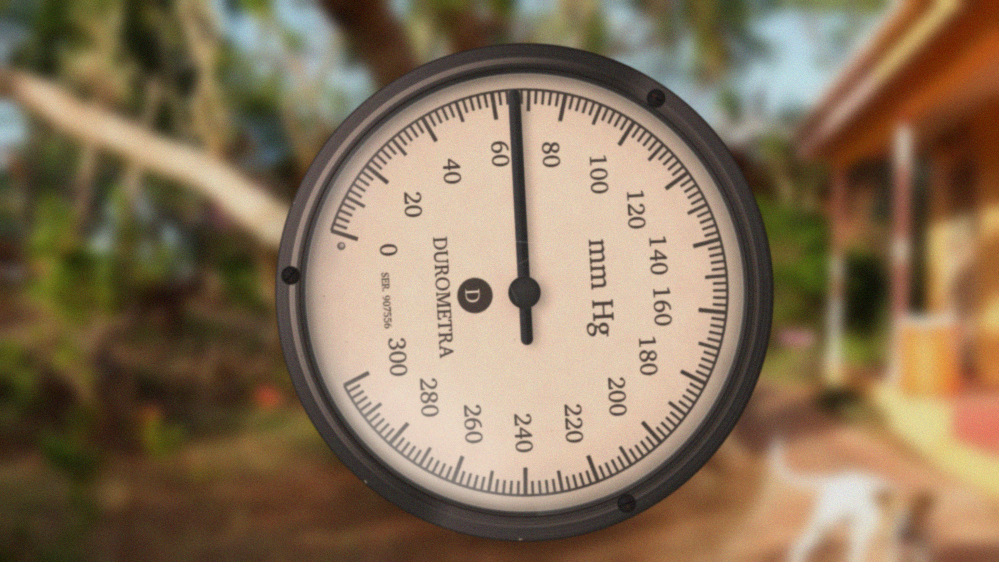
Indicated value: 66 mmHg
